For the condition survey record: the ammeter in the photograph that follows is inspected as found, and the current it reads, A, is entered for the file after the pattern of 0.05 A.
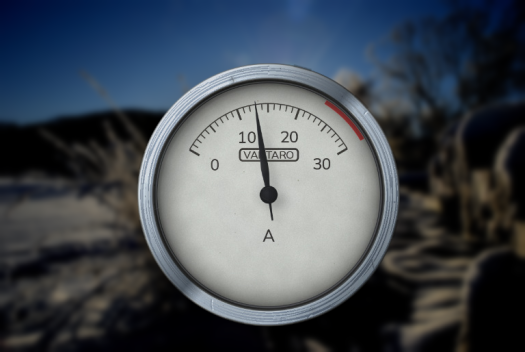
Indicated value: 13 A
